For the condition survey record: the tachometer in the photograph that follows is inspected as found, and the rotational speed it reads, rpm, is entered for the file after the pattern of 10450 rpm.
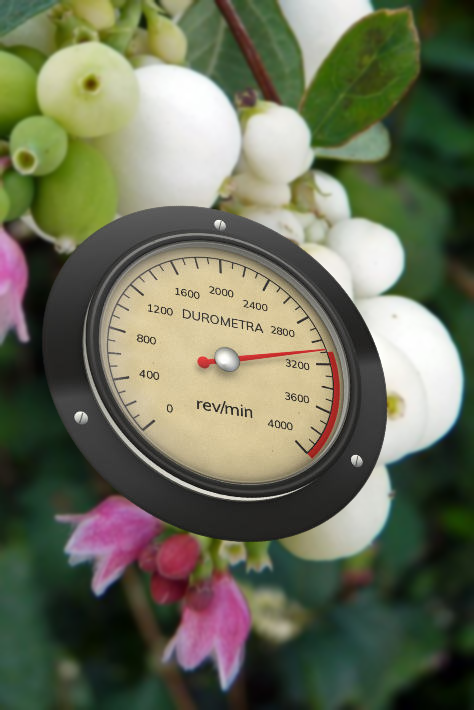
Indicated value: 3100 rpm
